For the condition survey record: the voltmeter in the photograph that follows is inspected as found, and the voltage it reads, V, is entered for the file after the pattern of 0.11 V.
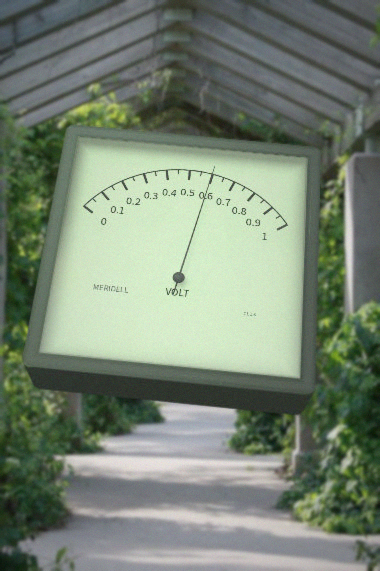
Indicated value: 0.6 V
